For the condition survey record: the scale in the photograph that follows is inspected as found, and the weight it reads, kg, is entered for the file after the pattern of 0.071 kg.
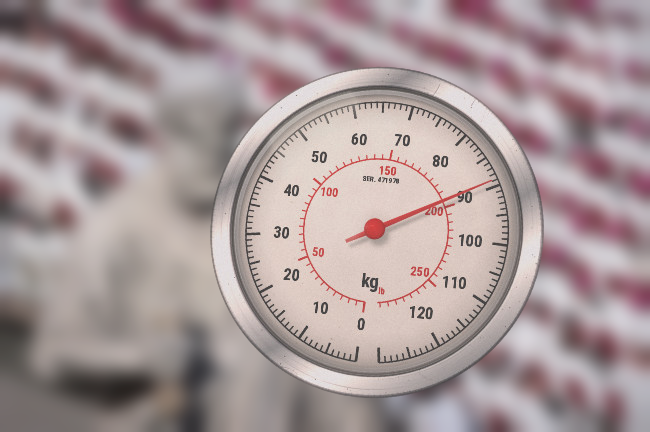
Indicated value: 89 kg
